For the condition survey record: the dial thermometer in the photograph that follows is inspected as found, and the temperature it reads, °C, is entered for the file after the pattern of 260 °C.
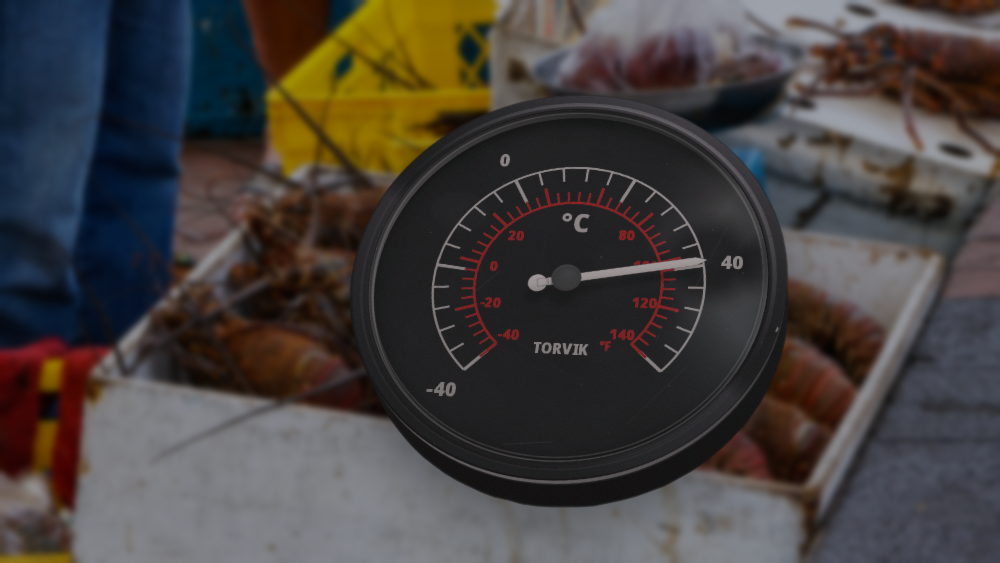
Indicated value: 40 °C
